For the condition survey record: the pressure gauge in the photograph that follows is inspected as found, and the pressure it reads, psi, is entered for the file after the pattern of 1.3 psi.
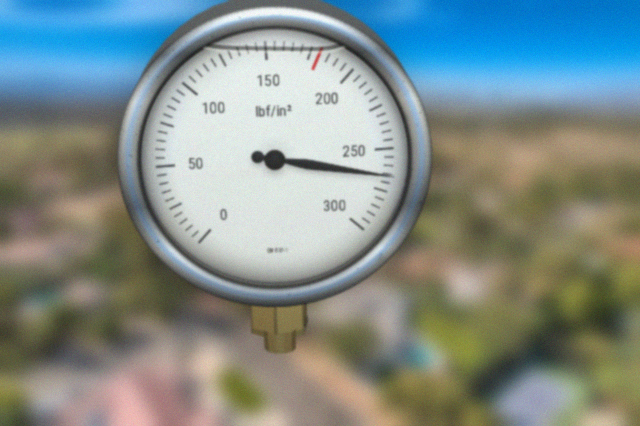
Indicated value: 265 psi
